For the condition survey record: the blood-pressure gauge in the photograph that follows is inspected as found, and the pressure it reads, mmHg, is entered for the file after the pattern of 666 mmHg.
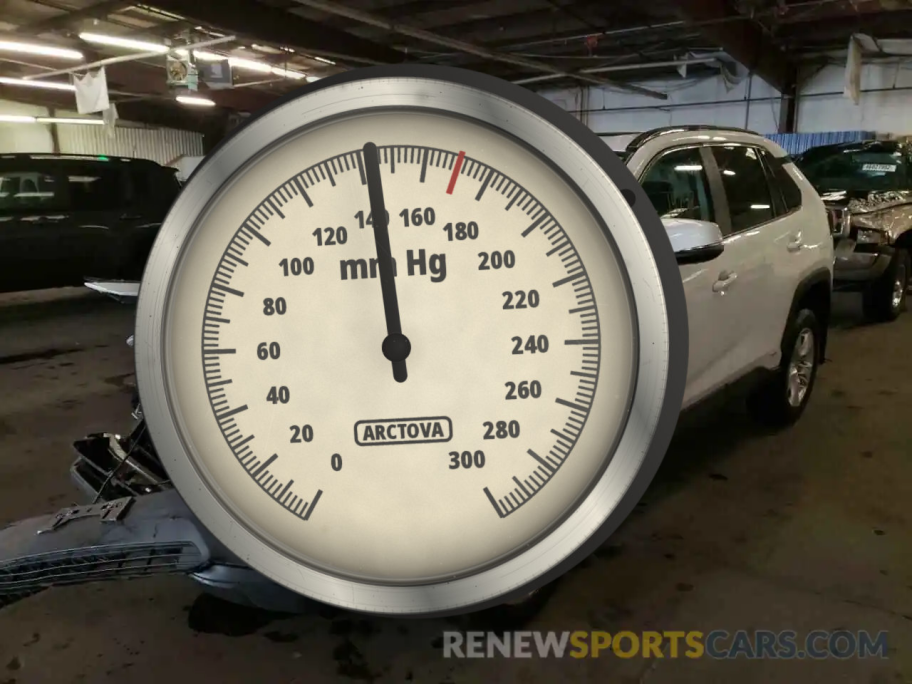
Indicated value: 144 mmHg
